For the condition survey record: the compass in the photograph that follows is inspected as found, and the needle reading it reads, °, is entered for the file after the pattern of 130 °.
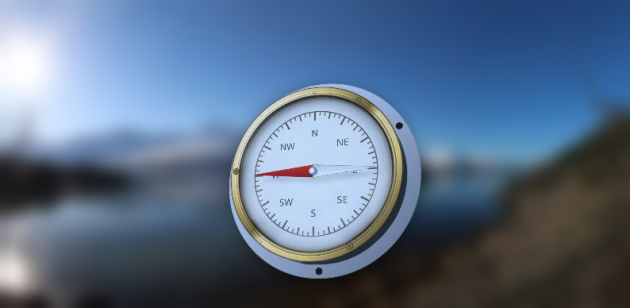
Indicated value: 270 °
